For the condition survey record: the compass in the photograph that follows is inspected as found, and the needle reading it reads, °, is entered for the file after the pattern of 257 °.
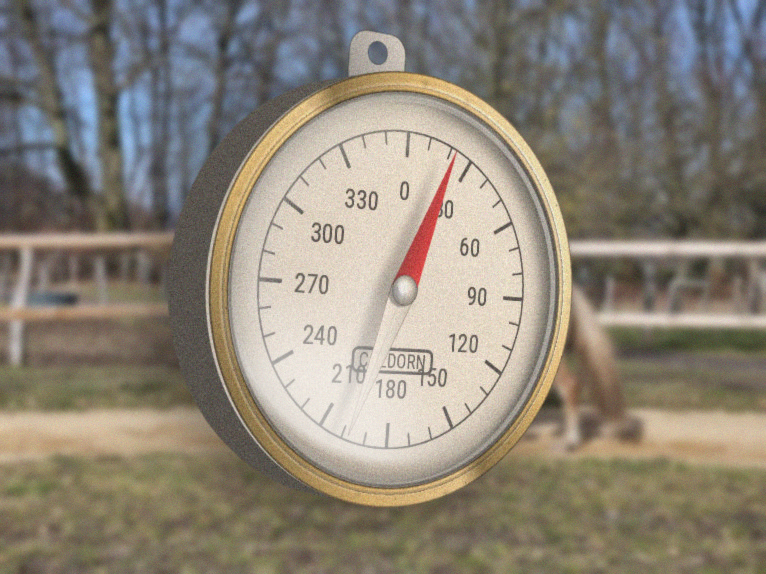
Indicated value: 20 °
